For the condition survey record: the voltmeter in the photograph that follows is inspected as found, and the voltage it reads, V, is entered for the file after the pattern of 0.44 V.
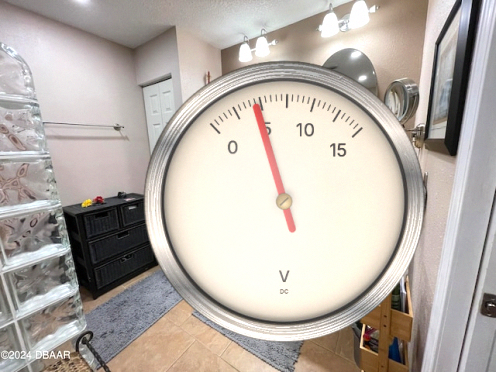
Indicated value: 4.5 V
